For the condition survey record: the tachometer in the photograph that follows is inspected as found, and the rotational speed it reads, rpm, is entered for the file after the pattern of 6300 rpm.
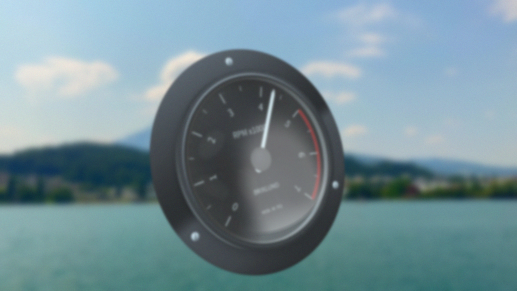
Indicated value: 4250 rpm
